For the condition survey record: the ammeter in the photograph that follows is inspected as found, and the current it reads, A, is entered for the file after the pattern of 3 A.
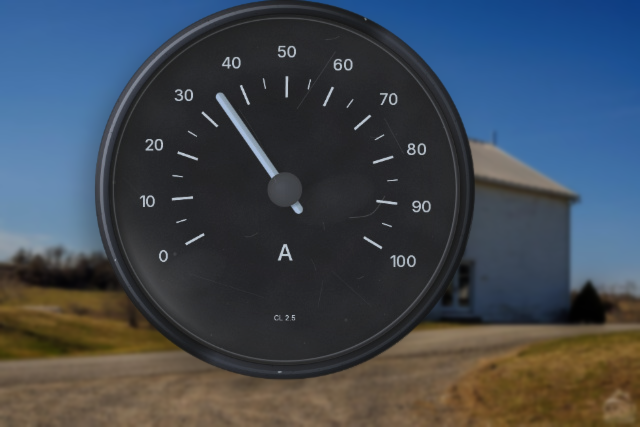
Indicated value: 35 A
